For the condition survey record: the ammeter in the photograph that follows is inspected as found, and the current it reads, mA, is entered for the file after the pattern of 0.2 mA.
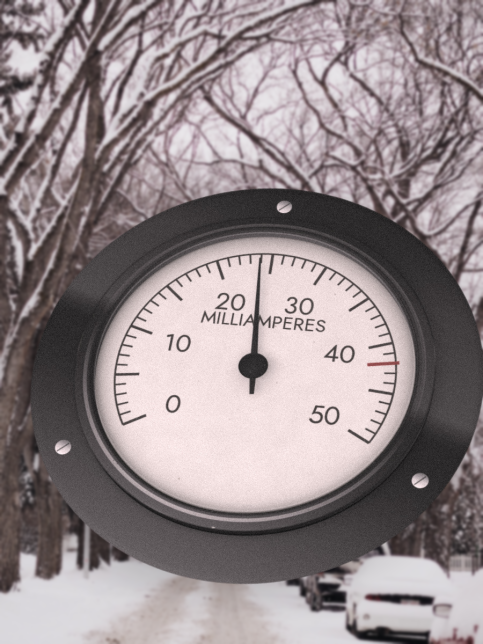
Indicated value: 24 mA
